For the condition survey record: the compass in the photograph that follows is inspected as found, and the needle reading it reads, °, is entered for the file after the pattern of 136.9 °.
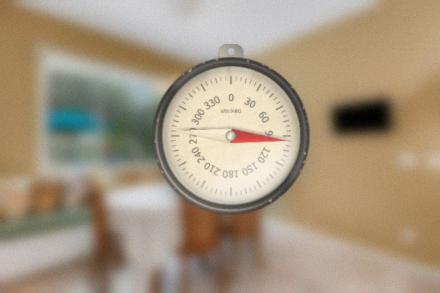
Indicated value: 95 °
